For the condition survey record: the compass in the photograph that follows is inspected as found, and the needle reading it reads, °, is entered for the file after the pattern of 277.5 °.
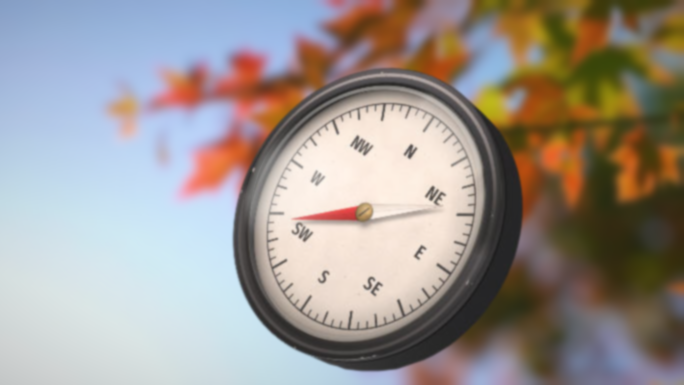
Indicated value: 235 °
